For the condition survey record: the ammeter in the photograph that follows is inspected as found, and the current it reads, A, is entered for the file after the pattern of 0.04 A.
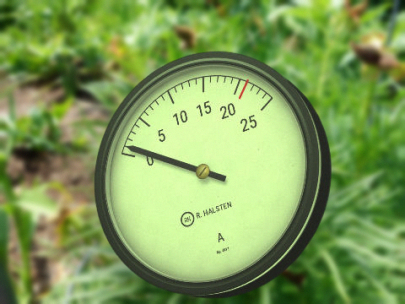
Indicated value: 1 A
